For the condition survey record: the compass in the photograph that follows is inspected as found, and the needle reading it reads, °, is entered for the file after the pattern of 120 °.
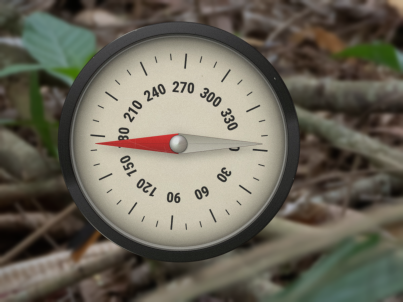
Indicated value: 175 °
